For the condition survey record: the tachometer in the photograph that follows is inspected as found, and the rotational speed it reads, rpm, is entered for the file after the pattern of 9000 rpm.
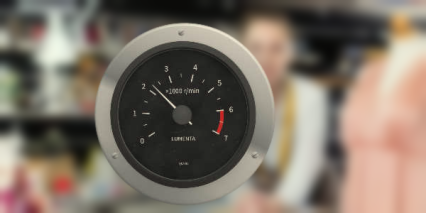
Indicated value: 2250 rpm
